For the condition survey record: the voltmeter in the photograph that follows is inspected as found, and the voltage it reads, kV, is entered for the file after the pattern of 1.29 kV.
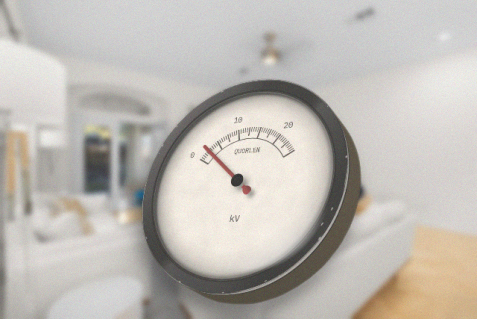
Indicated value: 2.5 kV
